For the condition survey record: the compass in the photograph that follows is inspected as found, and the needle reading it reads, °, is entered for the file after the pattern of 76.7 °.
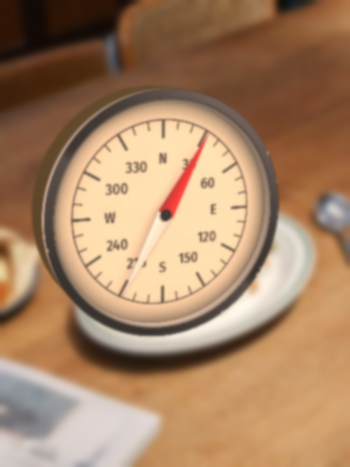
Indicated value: 30 °
